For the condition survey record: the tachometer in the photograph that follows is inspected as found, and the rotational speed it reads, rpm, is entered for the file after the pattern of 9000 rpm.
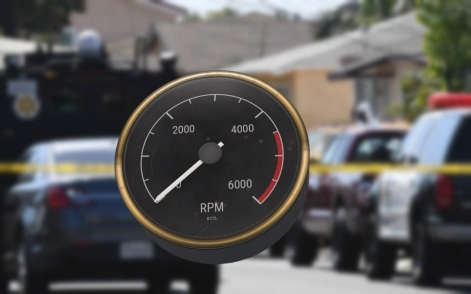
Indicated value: 0 rpm
